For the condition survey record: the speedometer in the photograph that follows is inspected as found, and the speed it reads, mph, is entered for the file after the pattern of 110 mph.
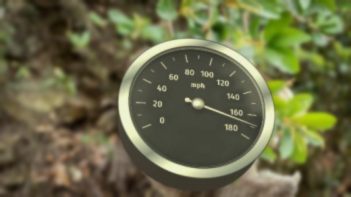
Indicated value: 170 mph
